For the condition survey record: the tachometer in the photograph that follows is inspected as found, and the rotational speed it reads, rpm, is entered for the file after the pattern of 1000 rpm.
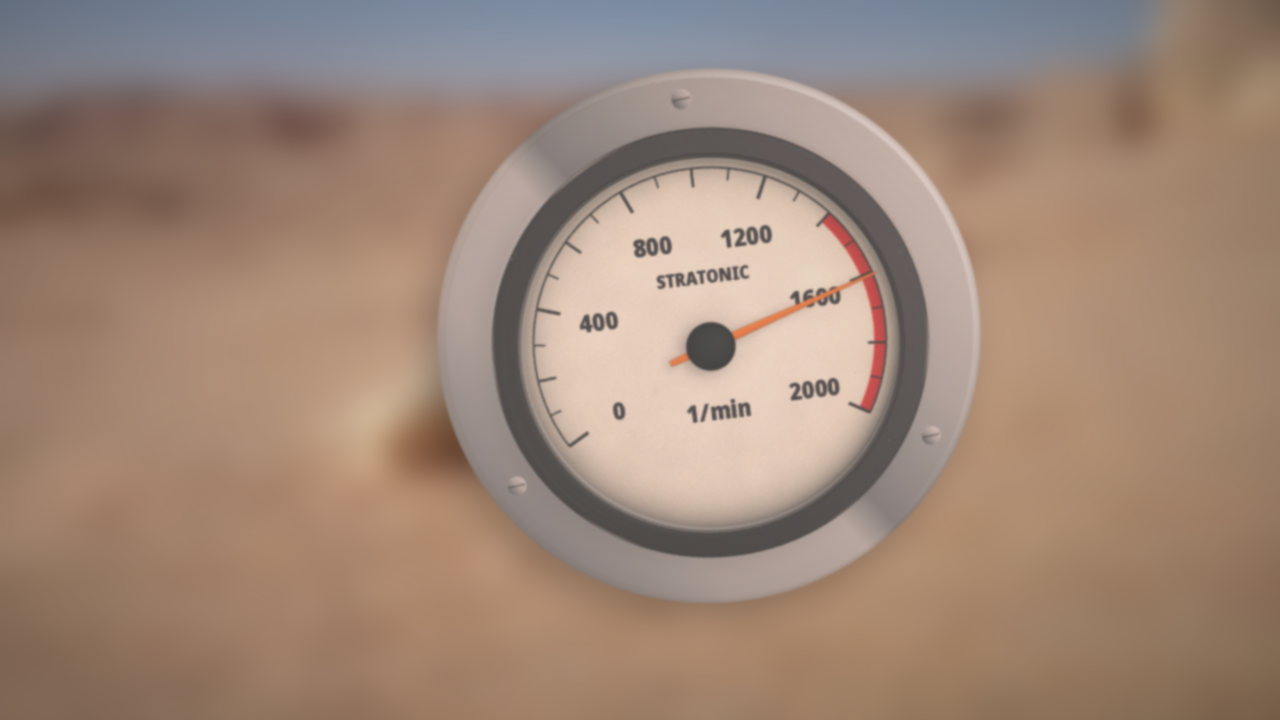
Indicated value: 1600 rpm
